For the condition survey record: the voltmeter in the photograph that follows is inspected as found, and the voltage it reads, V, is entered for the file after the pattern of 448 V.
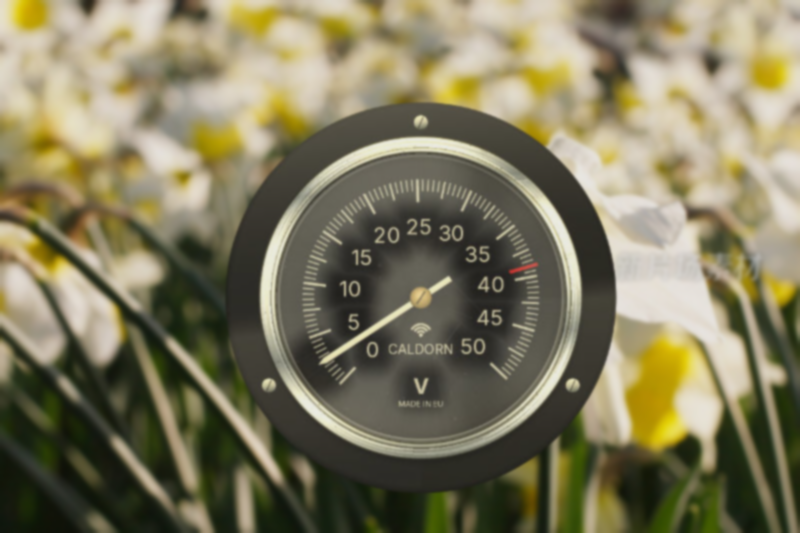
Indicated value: 2.5 V
